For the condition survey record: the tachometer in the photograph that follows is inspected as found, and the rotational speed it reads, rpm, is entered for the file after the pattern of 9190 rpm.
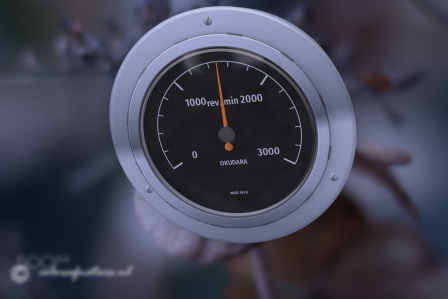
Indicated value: 1500 rpm
